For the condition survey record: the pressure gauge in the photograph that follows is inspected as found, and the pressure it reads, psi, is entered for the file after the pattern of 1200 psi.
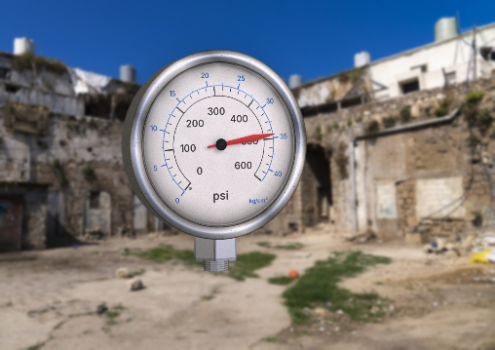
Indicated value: 490 psi
